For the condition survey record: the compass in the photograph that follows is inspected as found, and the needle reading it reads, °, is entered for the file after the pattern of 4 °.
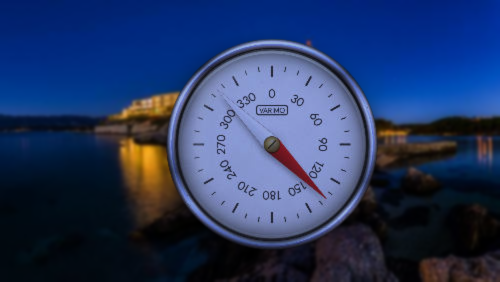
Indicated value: 135 °
